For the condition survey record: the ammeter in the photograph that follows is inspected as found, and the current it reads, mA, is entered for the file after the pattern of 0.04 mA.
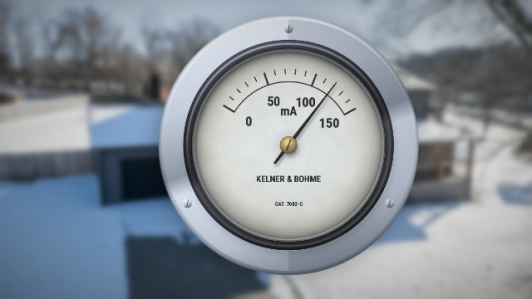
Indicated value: 120 mA
